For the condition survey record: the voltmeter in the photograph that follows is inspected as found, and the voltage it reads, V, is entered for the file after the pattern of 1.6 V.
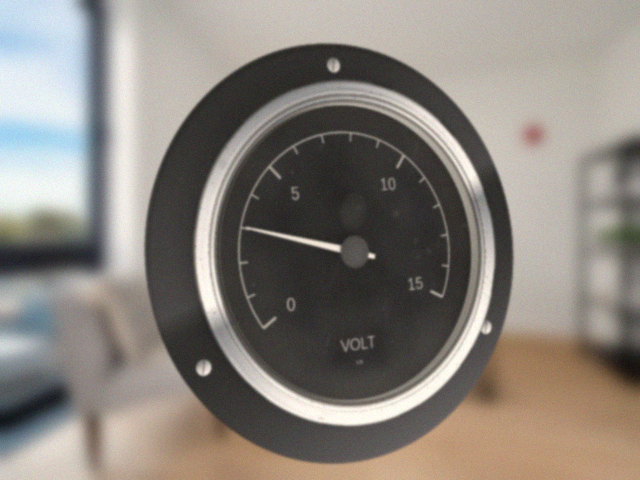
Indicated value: 3 V
